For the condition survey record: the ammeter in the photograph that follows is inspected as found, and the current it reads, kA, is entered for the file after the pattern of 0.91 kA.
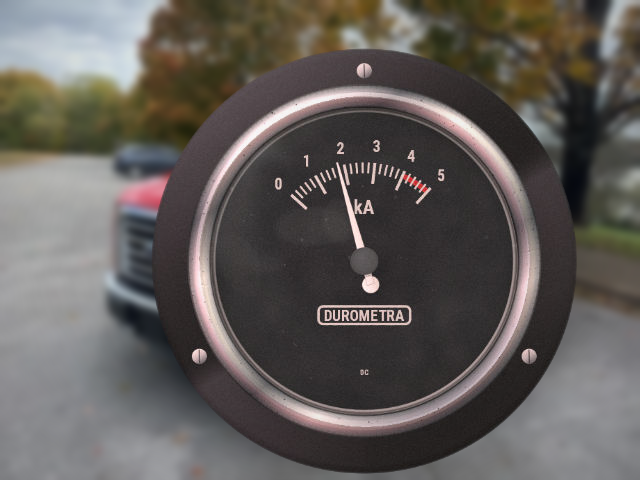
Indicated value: 1.8 kA
